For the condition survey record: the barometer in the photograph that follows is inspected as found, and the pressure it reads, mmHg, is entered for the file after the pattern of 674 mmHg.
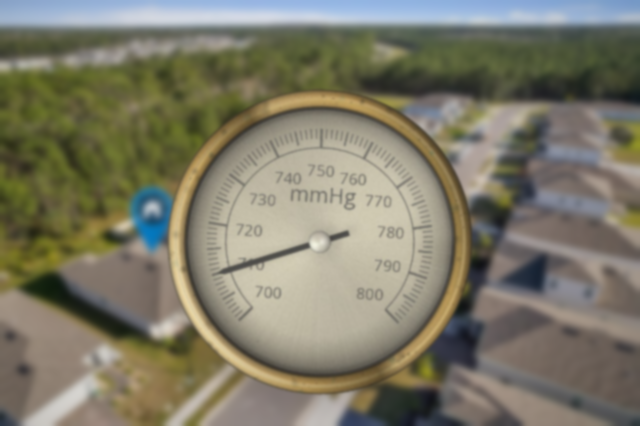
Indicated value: 710 mmHg
